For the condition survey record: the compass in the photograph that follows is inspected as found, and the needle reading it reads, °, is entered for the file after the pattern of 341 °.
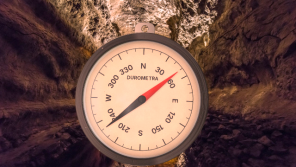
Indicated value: 50 °
